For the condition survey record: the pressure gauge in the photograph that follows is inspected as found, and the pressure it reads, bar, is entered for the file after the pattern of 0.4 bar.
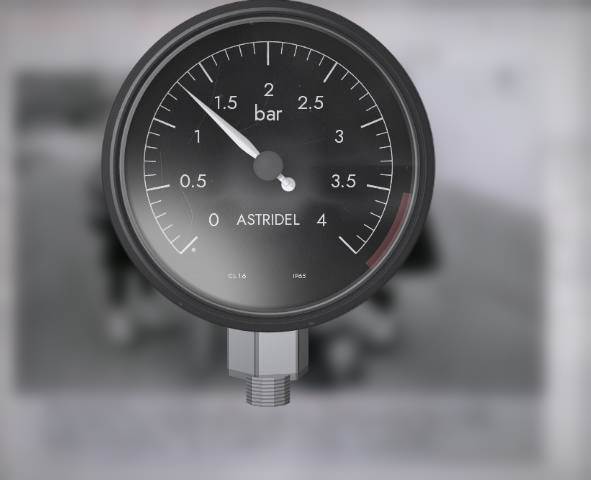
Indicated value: 1.3 bar
